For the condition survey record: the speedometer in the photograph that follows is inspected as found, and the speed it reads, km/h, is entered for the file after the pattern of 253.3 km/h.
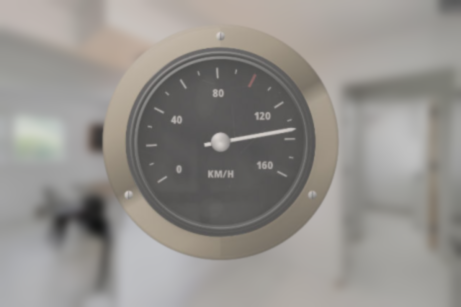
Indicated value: 135 km/h
